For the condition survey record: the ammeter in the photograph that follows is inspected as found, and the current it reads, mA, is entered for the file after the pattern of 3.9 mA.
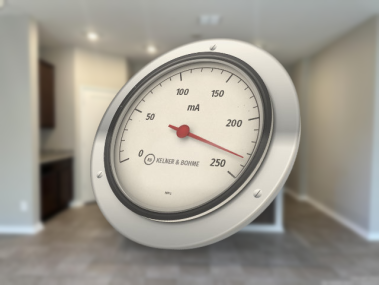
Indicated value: 235 mA
